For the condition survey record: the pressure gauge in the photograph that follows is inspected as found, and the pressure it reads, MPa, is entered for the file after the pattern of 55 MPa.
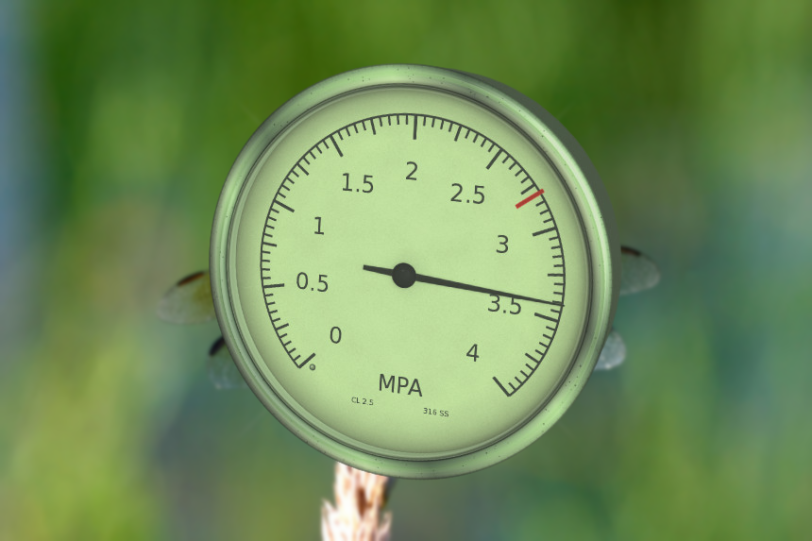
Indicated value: 3.4 MPa
